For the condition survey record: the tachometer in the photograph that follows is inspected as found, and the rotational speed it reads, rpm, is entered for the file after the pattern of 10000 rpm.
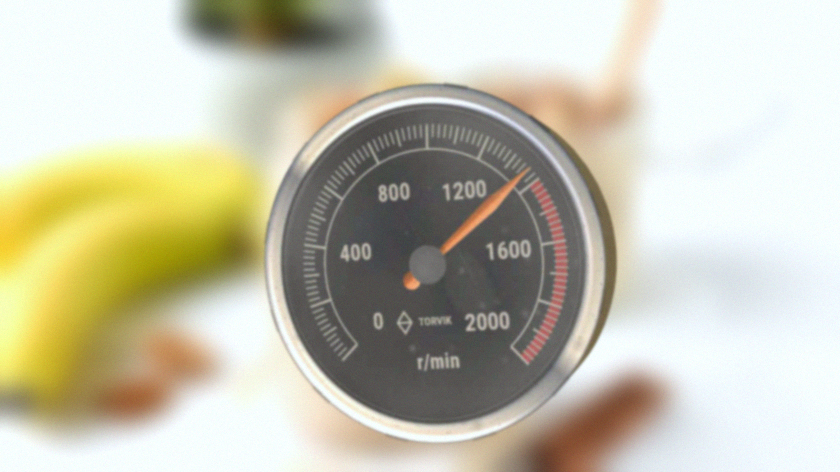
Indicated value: 1360 rpm
